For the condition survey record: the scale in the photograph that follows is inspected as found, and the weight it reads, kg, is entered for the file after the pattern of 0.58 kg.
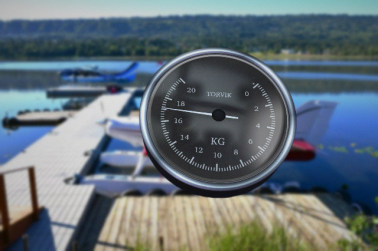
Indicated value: 17 kg
